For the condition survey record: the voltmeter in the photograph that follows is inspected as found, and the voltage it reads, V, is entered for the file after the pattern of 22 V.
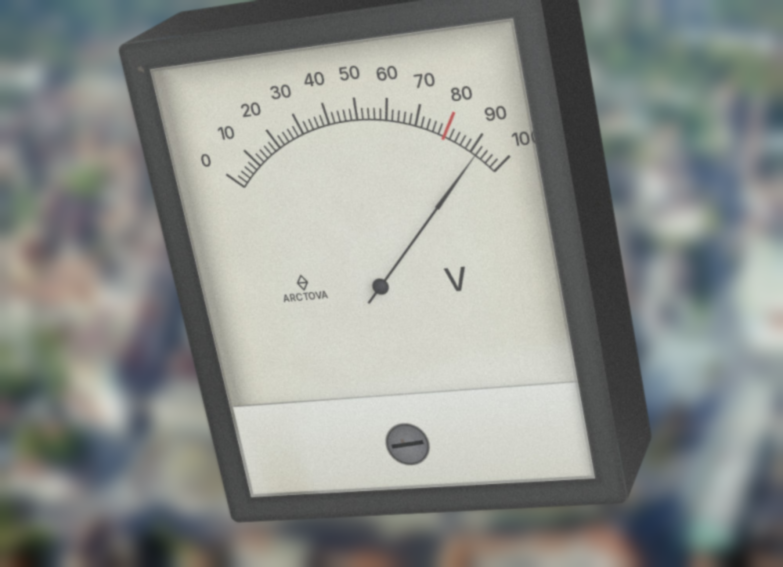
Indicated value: 92 V
